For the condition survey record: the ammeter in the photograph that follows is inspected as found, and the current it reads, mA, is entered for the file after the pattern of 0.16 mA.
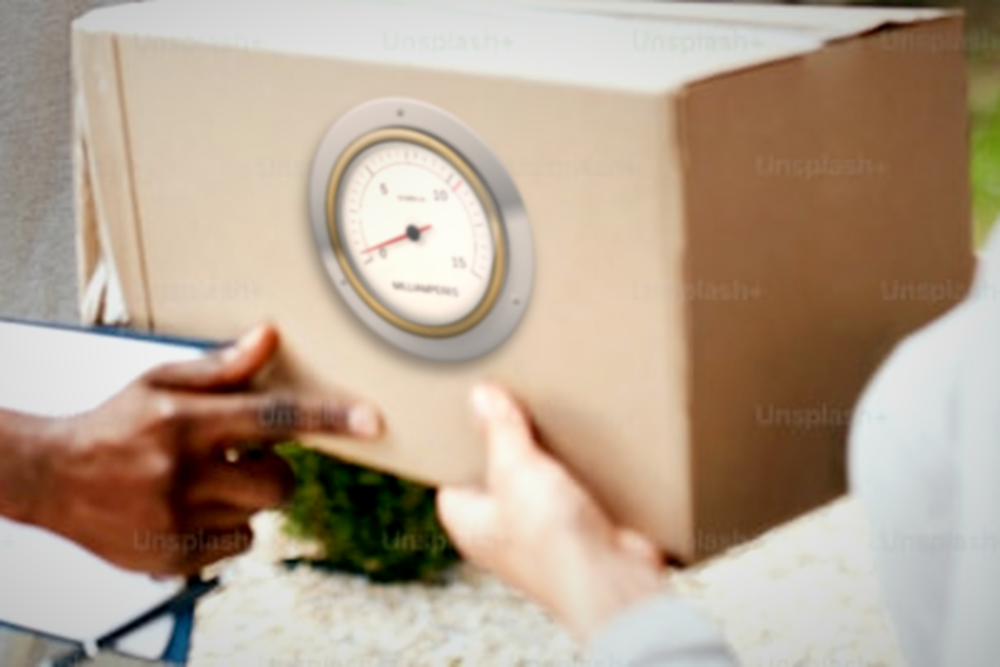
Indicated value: 0.5 mA
